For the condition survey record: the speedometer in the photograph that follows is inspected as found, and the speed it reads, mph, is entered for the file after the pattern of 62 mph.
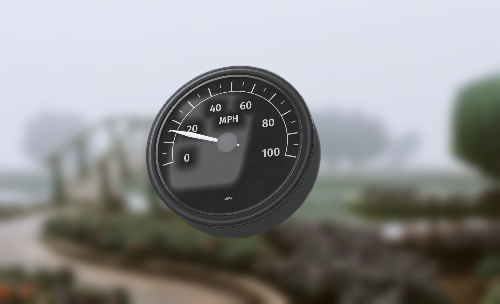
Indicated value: 15 mph
